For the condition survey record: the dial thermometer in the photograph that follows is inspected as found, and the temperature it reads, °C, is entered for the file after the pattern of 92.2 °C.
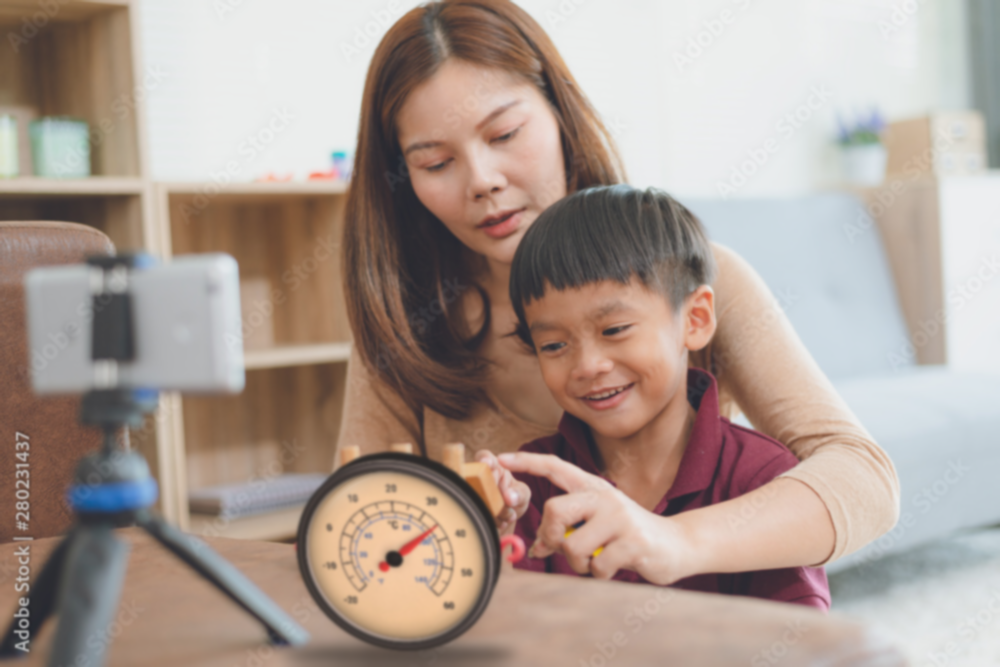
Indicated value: 35 °C
